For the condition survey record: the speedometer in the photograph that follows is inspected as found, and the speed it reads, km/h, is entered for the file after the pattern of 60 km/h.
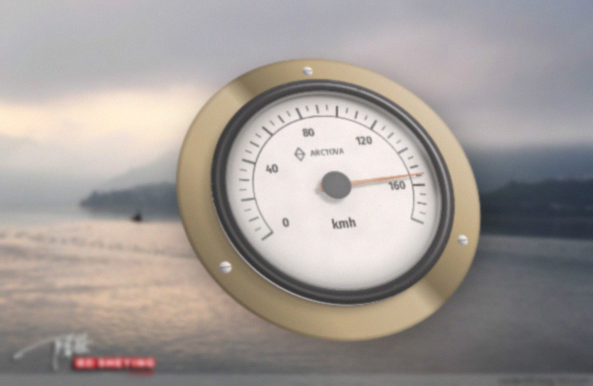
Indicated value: 155 km/h
